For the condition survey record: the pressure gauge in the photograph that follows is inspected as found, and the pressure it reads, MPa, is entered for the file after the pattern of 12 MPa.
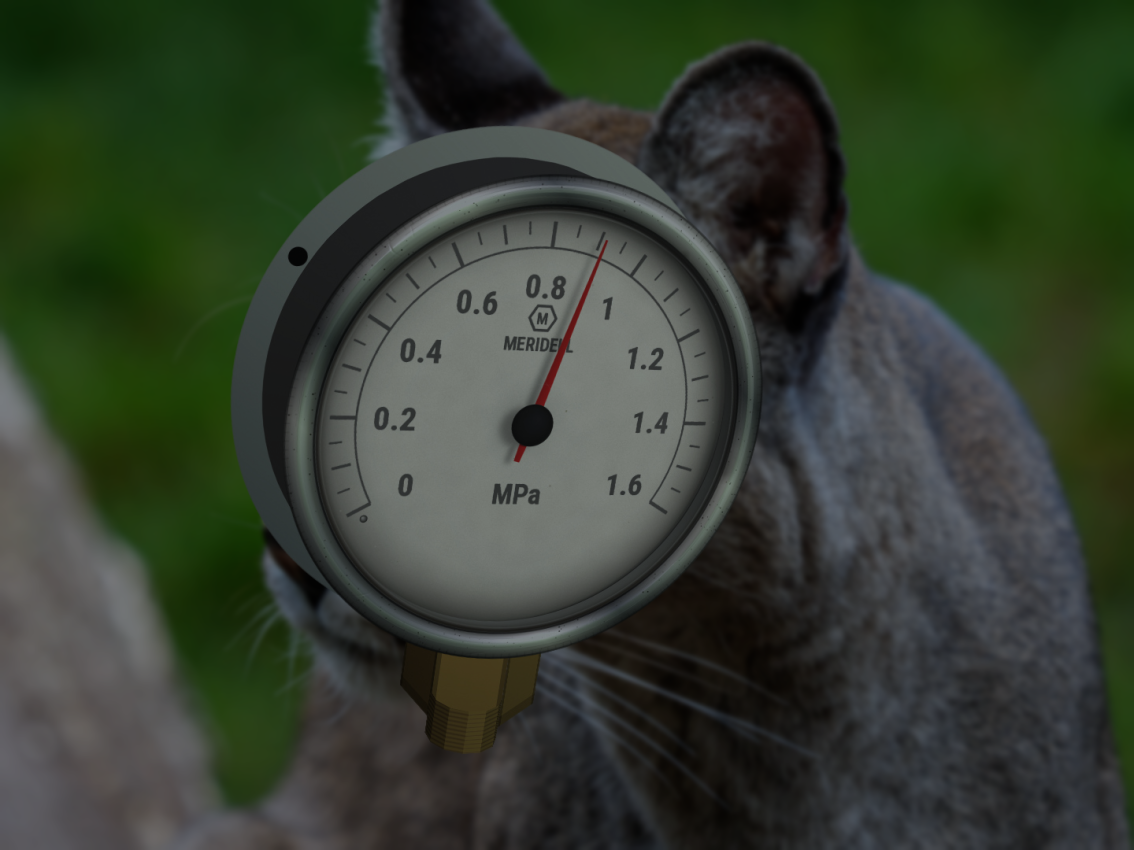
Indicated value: 0.9 MPa
